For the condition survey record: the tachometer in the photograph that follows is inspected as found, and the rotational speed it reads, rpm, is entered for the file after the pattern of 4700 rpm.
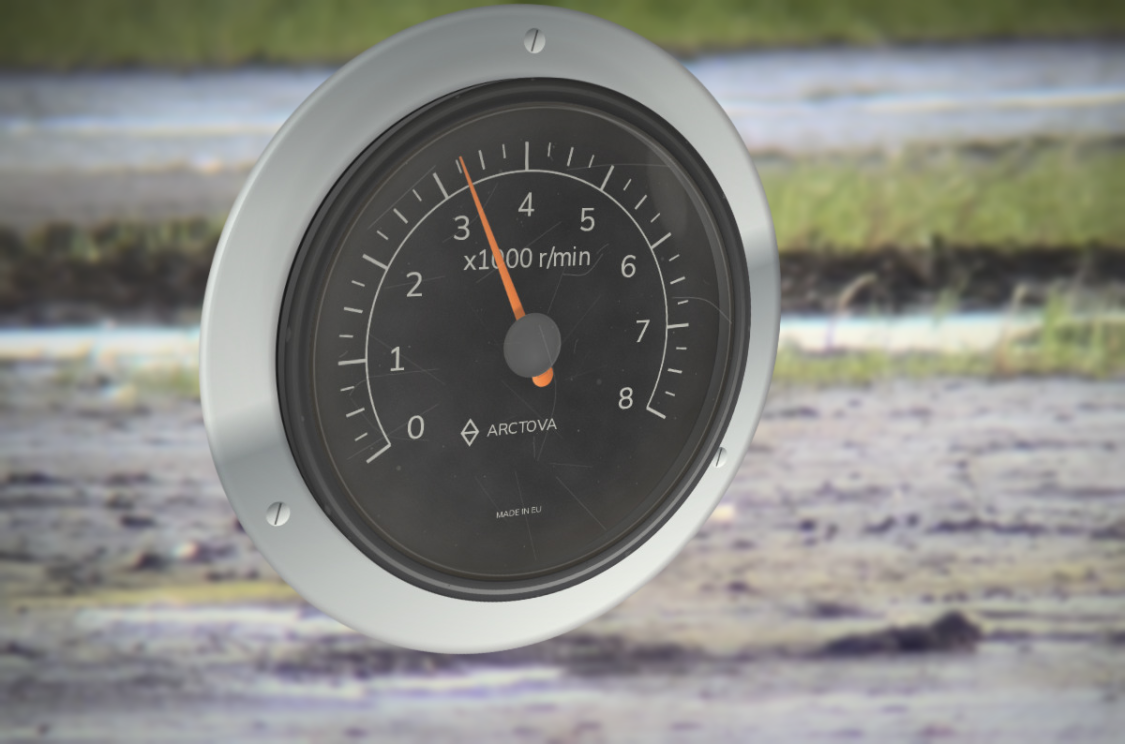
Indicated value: 3250 rpm
